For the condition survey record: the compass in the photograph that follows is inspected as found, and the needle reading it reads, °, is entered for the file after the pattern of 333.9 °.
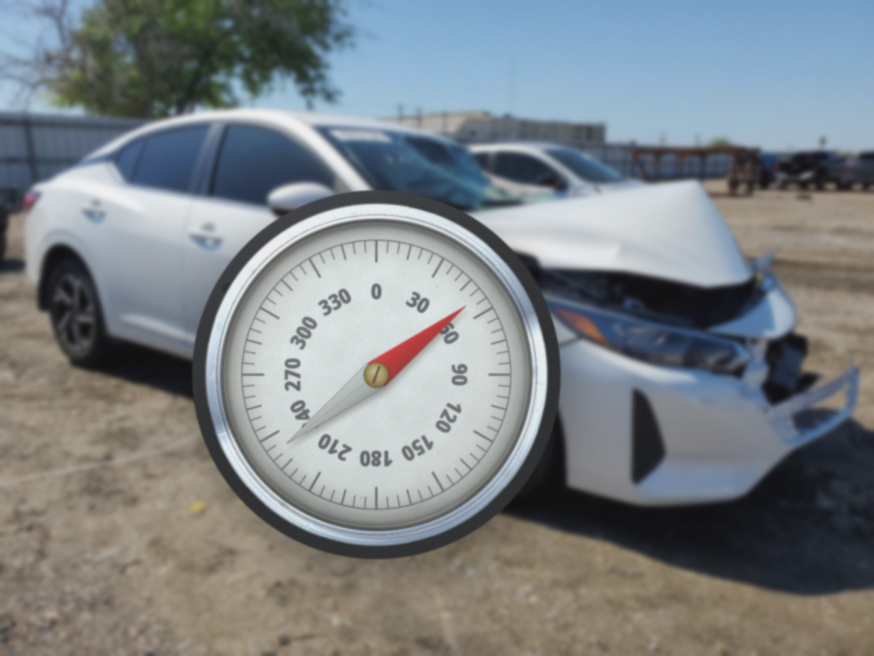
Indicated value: 52.5 °
